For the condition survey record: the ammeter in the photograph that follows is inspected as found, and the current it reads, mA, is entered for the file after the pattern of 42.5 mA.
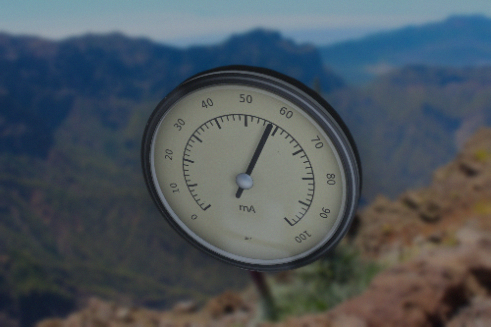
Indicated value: 58 mA
